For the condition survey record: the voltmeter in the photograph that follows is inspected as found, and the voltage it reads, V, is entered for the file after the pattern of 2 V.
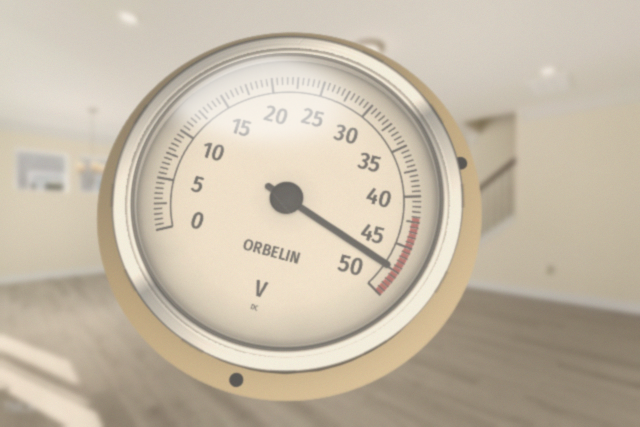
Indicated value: 47.5 V
